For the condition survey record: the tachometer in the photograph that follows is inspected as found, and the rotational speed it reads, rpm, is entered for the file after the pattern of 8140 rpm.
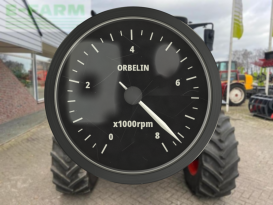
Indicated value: 7625 rpm
